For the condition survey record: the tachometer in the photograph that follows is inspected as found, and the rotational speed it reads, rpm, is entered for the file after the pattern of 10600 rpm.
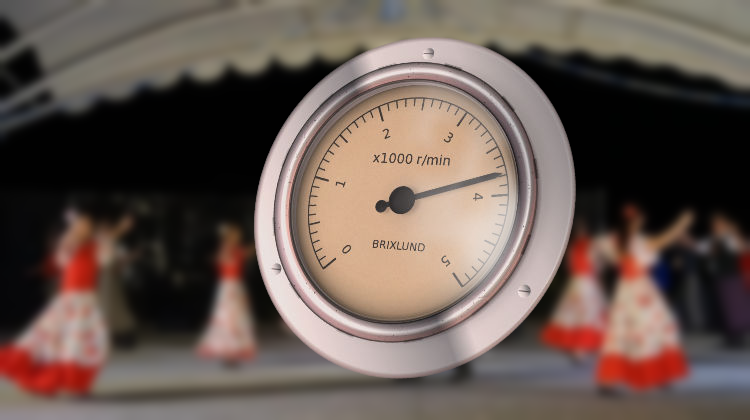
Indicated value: 3800 rpm
